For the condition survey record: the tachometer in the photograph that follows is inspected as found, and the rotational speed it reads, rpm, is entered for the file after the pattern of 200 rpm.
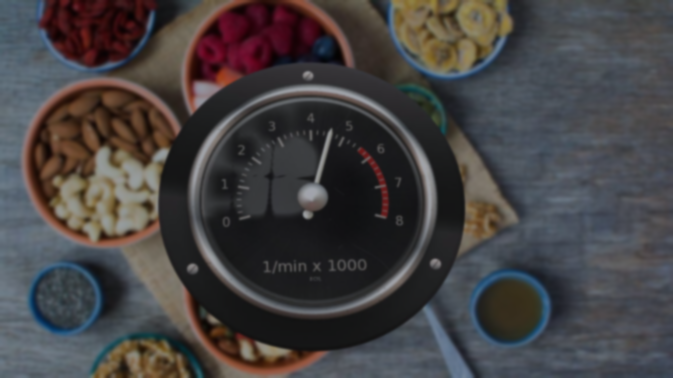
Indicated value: 4600 rpm
